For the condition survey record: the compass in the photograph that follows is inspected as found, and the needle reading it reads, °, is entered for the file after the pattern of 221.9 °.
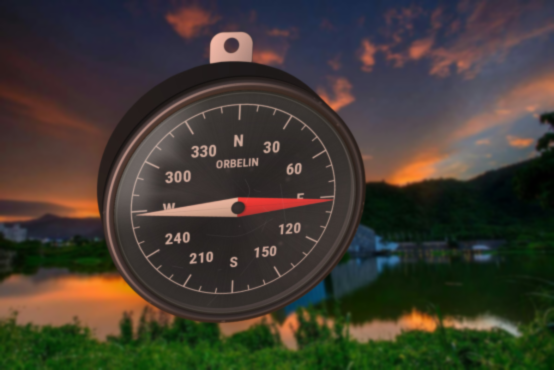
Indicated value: 90 °
